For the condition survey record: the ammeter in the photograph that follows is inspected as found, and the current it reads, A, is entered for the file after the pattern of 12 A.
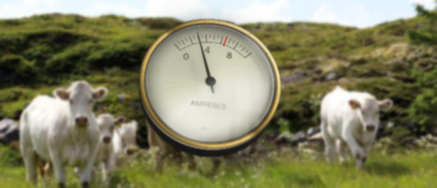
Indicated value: 3 A
